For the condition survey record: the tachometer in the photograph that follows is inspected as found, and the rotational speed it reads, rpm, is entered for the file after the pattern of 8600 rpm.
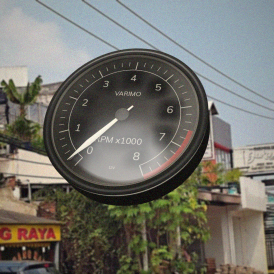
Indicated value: 200 rpm
